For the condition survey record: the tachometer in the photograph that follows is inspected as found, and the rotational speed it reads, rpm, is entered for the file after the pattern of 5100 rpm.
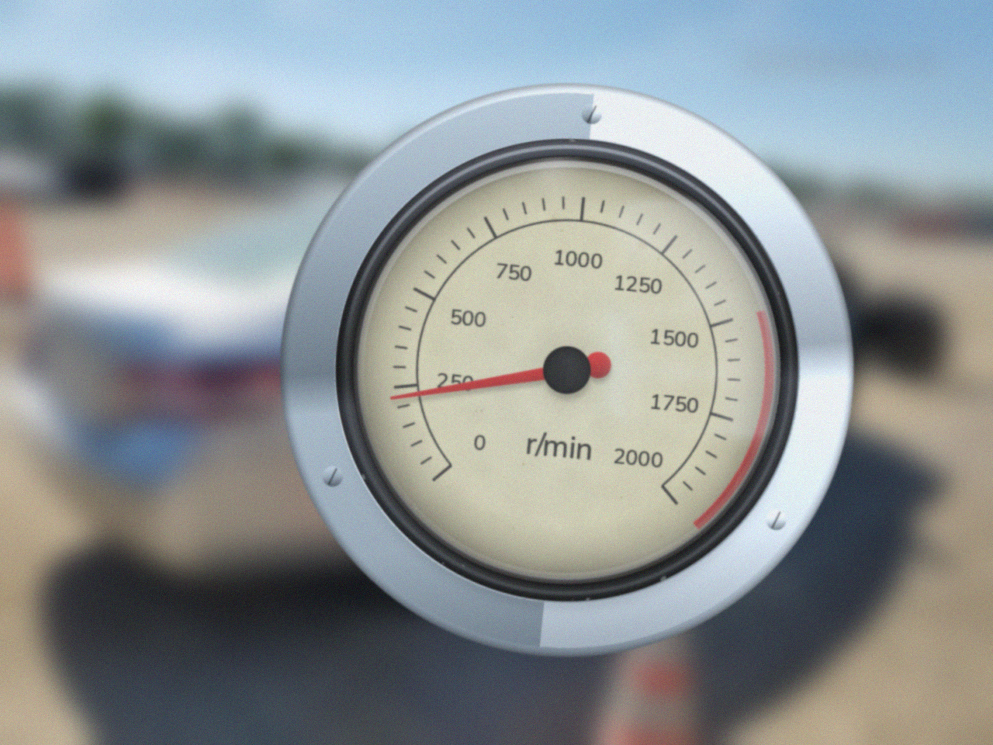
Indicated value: 225 rpm
